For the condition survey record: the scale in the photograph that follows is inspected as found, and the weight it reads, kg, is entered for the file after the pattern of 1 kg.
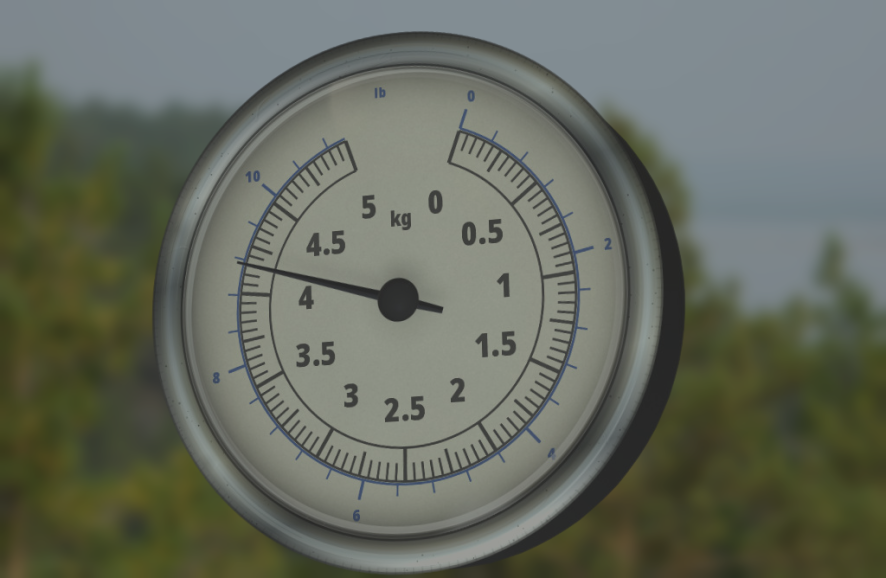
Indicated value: 4.15 kg
